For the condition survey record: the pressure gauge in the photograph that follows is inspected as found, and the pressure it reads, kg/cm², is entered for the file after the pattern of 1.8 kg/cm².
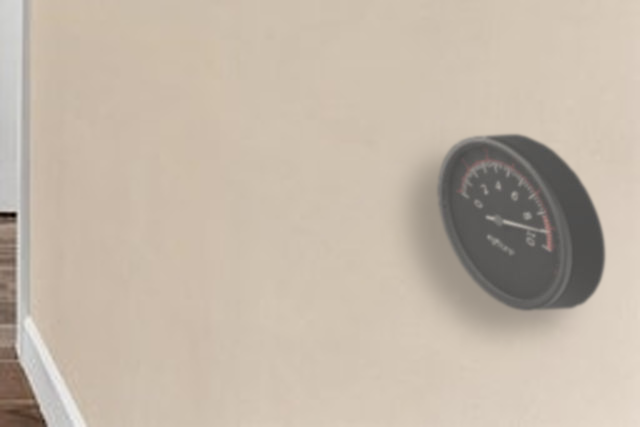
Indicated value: 9 kg/cm²
